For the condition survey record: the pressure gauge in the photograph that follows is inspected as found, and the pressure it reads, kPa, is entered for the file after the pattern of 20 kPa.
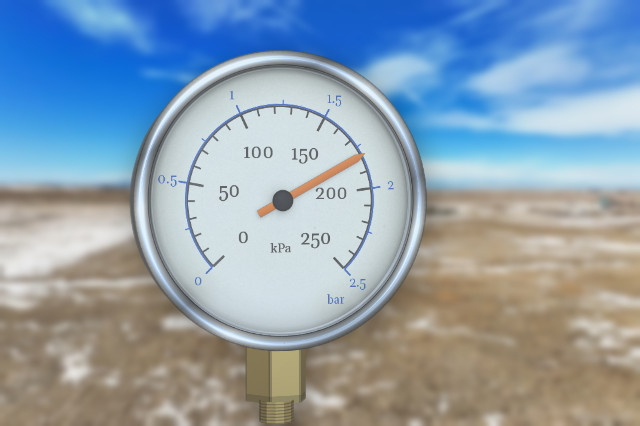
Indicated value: 180 kPa
